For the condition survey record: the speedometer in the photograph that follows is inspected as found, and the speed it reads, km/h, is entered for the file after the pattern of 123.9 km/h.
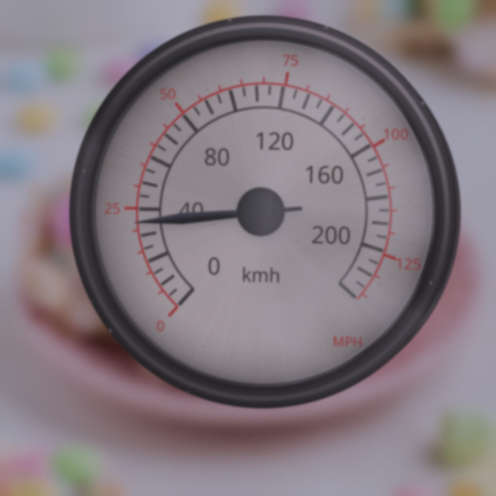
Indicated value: 35 km/h
